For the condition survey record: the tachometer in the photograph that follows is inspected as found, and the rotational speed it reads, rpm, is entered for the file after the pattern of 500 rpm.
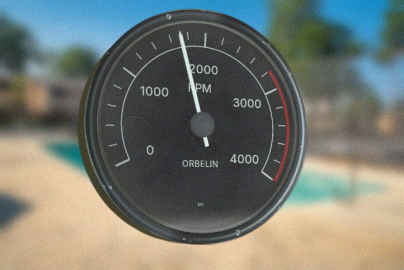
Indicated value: 1700 rpm
